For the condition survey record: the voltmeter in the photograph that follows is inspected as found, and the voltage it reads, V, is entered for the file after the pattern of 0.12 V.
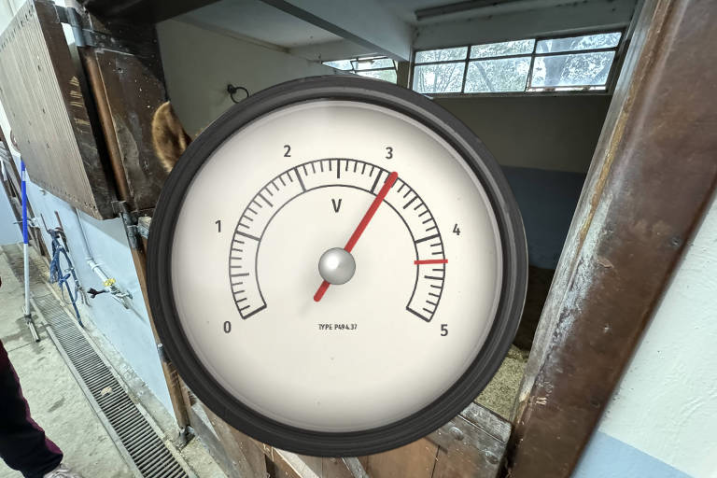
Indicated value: 3.15 V
